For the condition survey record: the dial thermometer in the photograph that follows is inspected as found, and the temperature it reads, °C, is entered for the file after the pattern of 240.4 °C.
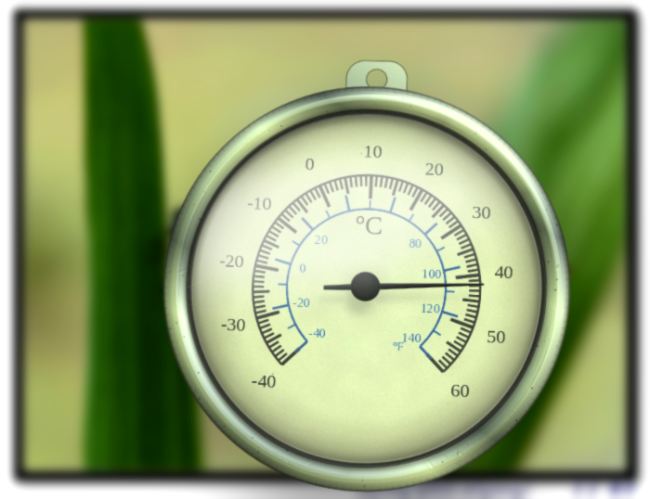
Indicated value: 42 °C
